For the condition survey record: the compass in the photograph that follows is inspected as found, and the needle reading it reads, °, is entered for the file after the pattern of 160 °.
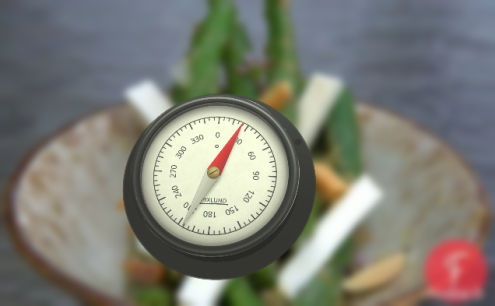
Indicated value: 25 °
